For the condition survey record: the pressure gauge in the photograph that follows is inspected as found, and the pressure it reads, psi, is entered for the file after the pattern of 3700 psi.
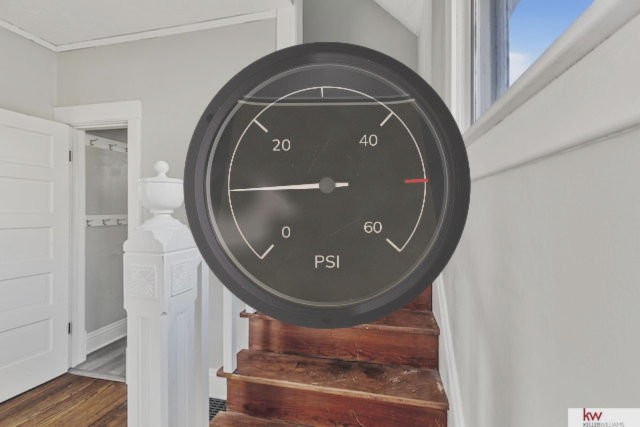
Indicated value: 10 psi
